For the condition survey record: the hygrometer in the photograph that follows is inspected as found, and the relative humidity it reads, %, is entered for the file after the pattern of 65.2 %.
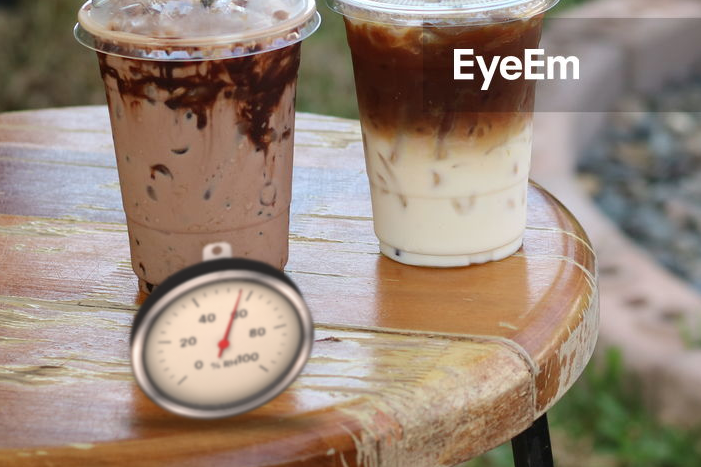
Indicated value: 56 %
